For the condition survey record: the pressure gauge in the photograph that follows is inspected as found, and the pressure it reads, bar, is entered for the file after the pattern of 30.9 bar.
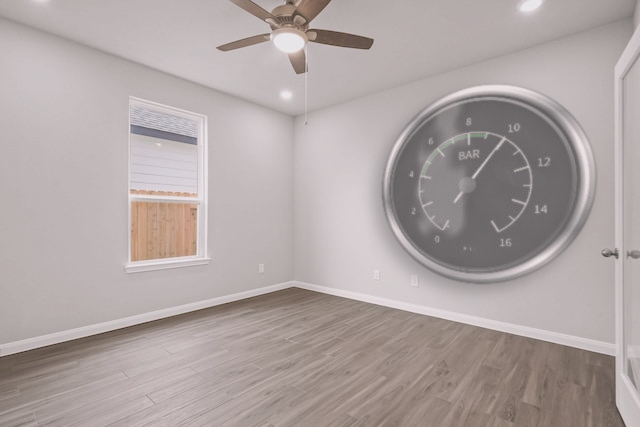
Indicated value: 10 bar
